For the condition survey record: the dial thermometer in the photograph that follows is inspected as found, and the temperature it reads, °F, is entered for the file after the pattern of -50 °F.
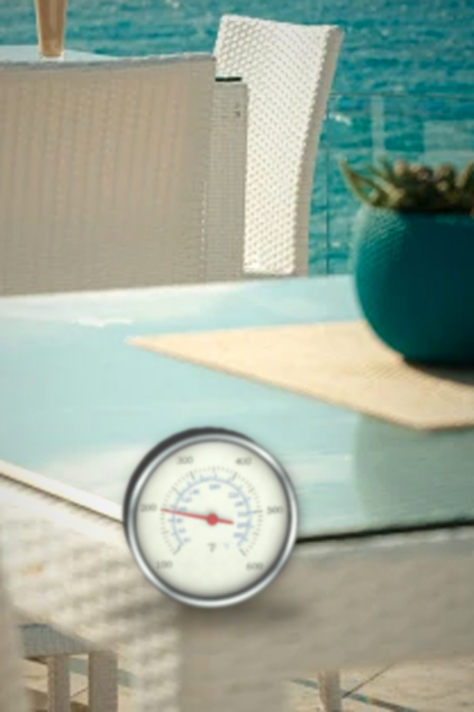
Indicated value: 200 °F
